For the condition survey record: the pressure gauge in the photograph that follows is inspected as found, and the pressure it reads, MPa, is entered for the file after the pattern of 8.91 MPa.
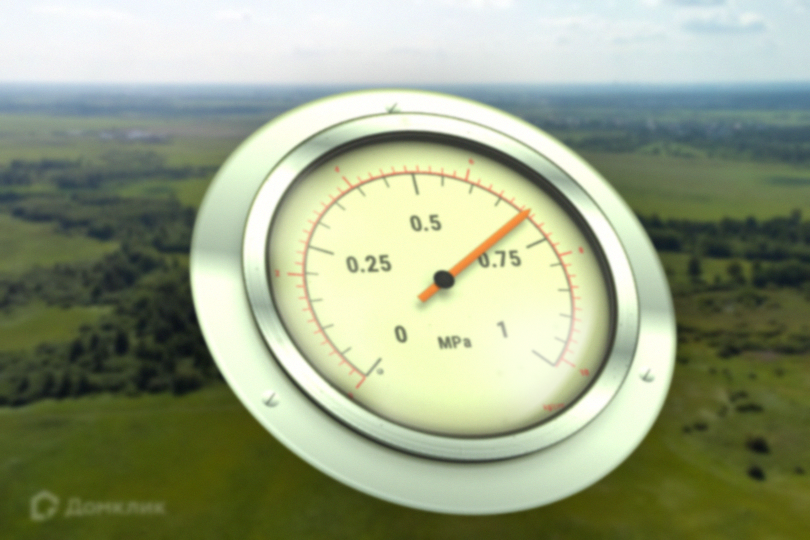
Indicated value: 0.7 MPa
